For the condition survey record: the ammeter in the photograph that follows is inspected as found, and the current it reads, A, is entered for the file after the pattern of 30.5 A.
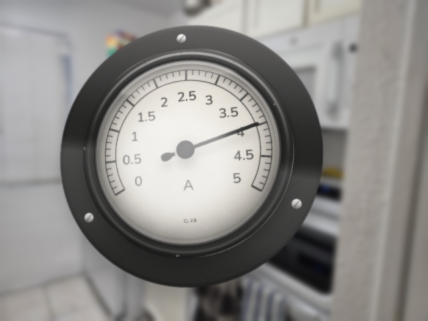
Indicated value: 4 A
